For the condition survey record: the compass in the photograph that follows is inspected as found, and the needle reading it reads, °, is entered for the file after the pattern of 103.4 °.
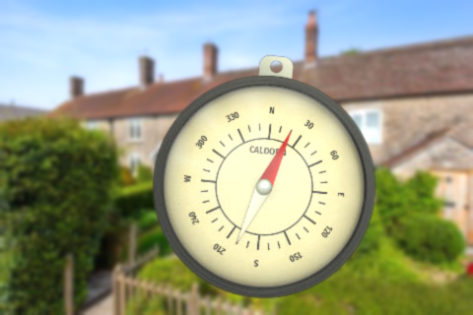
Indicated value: 20 °
